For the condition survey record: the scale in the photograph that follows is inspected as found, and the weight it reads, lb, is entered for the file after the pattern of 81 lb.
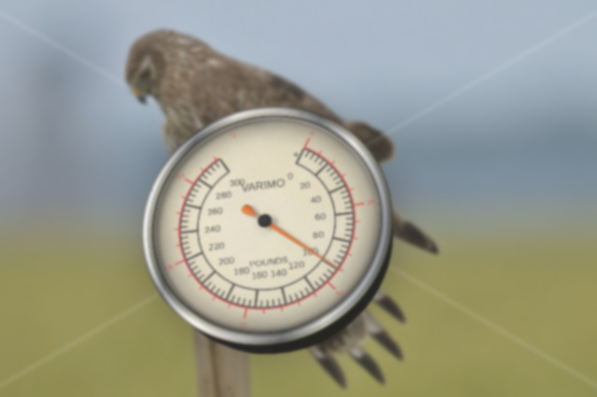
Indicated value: 100 lb
